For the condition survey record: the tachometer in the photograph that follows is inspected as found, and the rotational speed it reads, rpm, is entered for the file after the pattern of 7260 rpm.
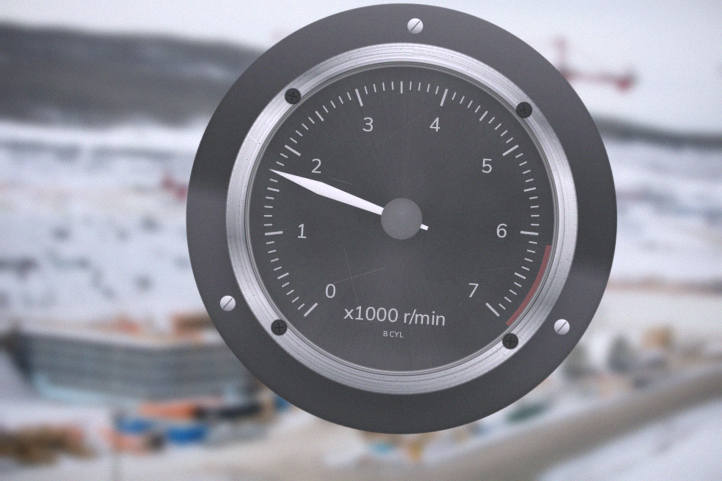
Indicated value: 1700 rpm
